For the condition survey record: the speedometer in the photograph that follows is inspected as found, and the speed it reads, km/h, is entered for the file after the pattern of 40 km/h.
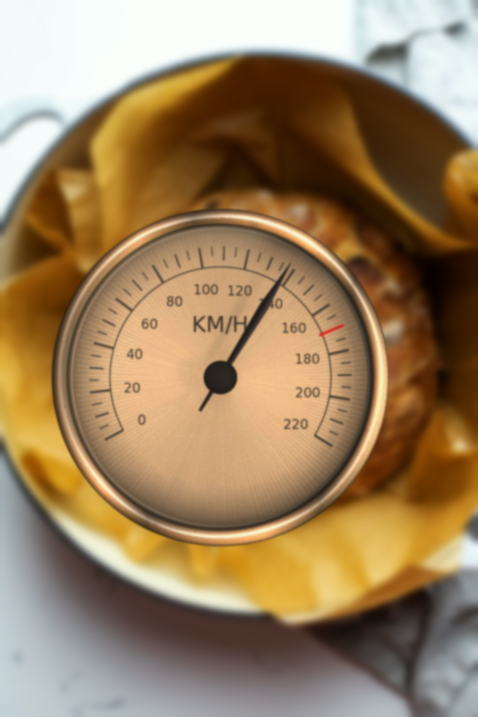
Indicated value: 137.5 km/h
